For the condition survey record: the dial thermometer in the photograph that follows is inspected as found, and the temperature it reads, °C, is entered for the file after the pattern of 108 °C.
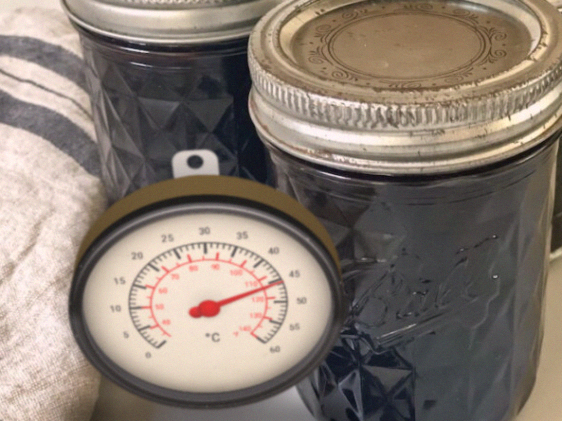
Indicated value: 45 °C
